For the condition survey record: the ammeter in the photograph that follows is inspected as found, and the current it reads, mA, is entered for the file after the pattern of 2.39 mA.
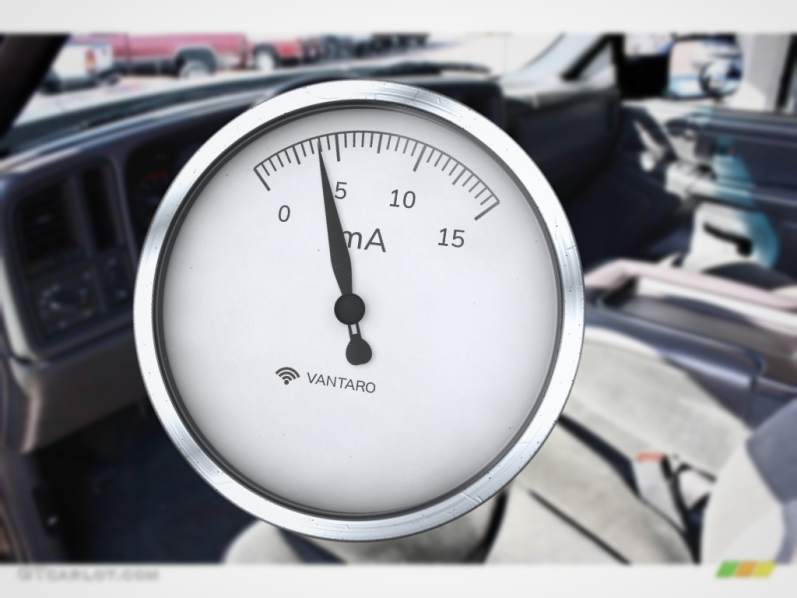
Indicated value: 4 mA
